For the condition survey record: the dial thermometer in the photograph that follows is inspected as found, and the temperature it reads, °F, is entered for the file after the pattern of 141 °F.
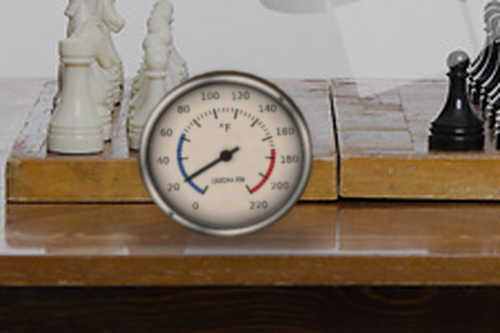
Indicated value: 20 °F
